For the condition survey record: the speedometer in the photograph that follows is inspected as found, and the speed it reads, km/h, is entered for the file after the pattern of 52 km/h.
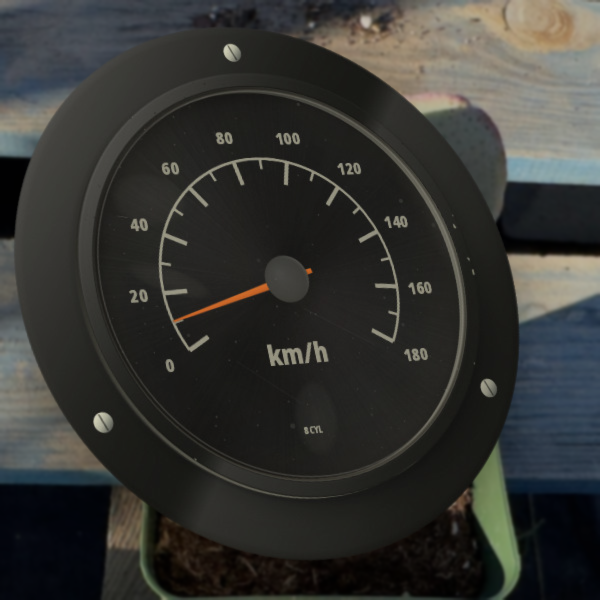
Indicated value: 10 km/h
